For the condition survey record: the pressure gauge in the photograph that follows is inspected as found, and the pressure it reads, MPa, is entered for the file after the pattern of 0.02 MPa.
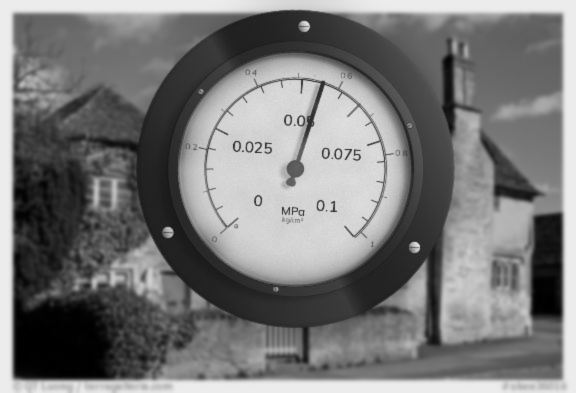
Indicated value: 0.055 MPa
